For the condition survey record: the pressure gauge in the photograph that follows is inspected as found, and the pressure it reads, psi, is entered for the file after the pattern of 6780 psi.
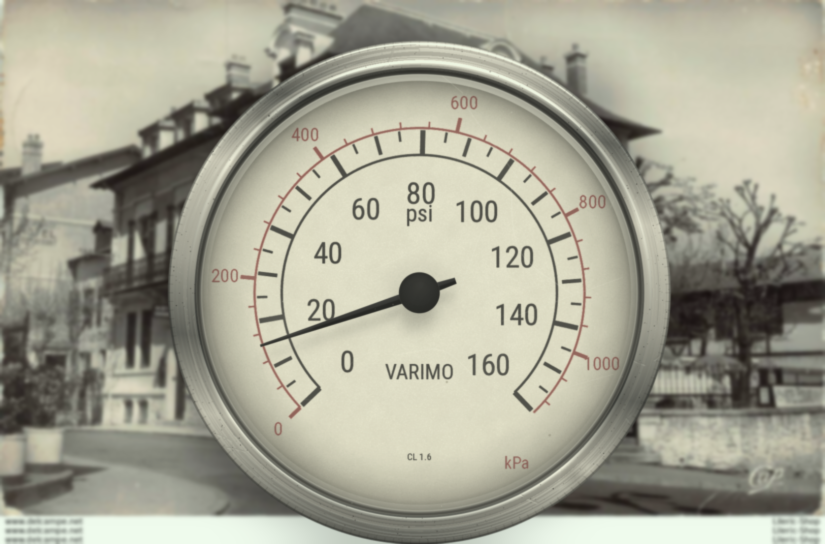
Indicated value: 15 psi
